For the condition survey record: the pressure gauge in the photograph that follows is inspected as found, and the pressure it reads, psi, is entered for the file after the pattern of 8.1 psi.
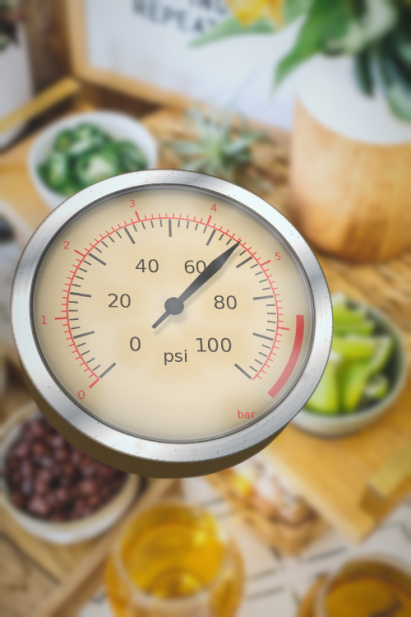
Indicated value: 66 psi
